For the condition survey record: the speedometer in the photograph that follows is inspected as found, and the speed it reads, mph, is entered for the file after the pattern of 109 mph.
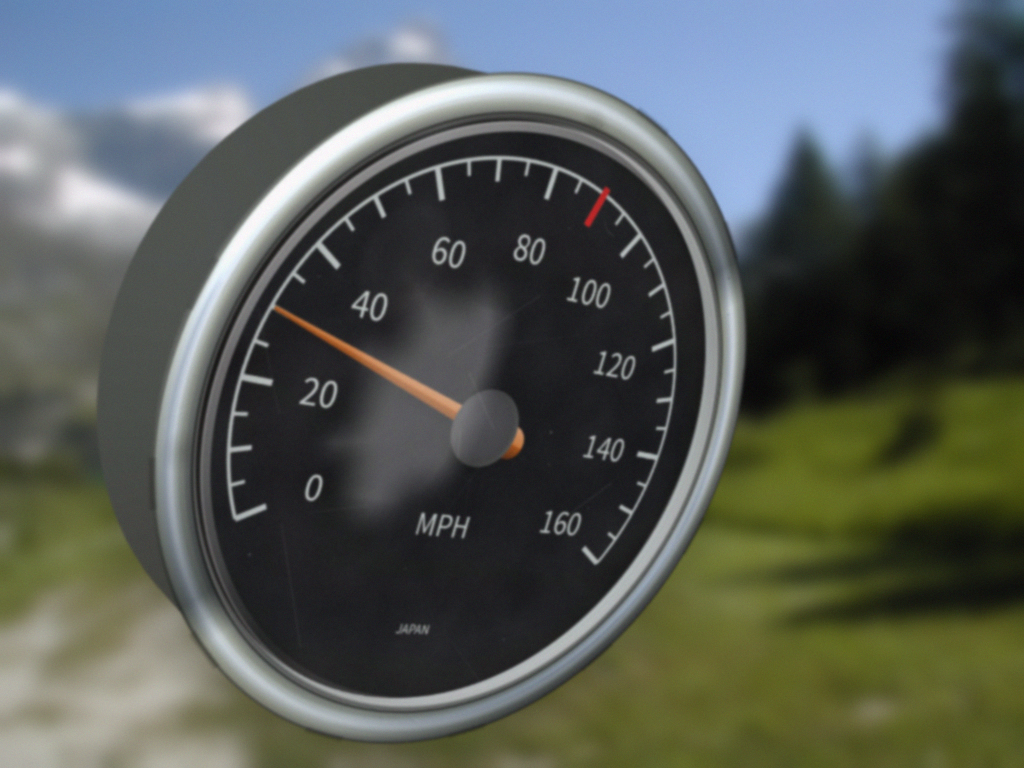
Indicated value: 30 mph
